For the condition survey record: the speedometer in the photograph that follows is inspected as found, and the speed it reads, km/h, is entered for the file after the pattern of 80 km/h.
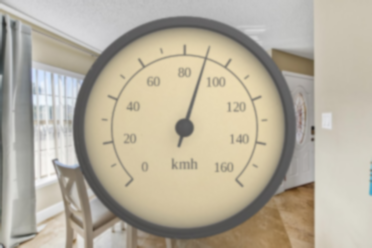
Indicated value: 90 km/h
